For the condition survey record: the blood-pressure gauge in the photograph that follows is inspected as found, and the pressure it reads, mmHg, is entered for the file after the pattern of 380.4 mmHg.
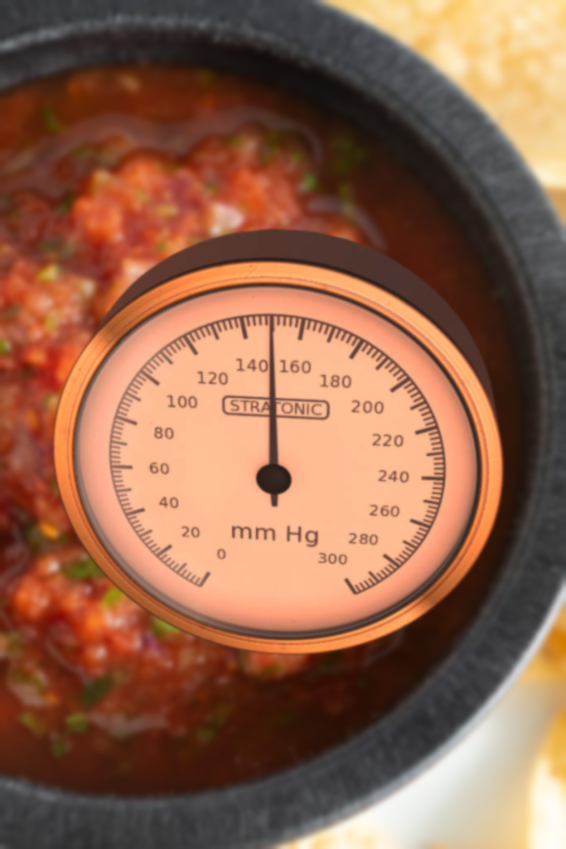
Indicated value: 150 mmHg
